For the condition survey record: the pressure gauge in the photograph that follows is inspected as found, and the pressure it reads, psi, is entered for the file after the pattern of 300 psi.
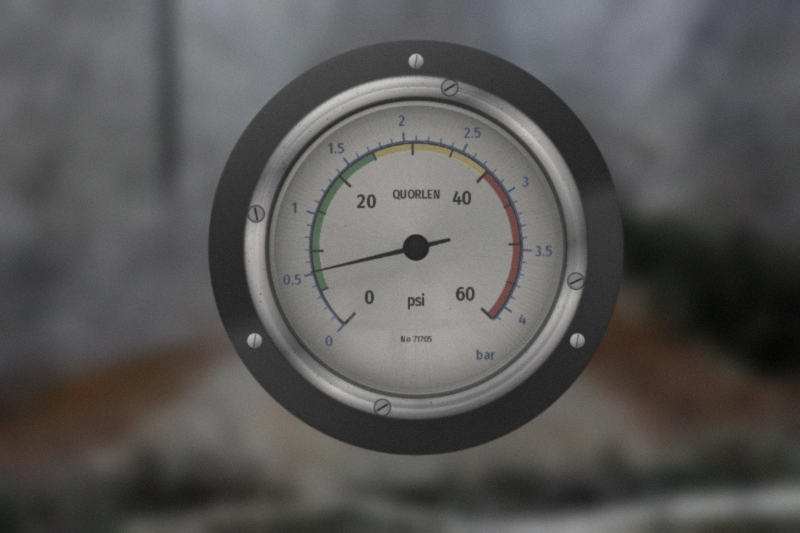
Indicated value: 7.5 psi
